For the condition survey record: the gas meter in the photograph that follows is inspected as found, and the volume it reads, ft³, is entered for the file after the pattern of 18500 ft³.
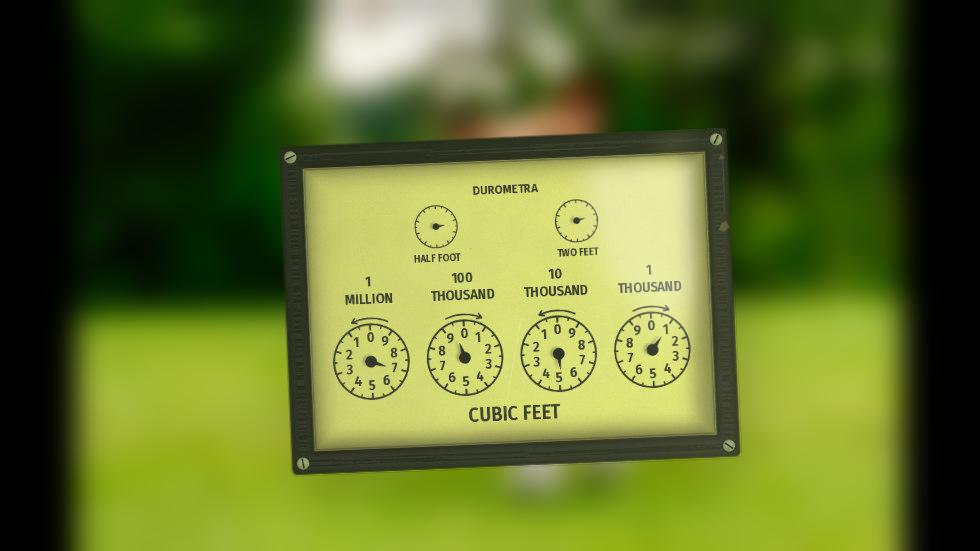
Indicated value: 695100 ft³
